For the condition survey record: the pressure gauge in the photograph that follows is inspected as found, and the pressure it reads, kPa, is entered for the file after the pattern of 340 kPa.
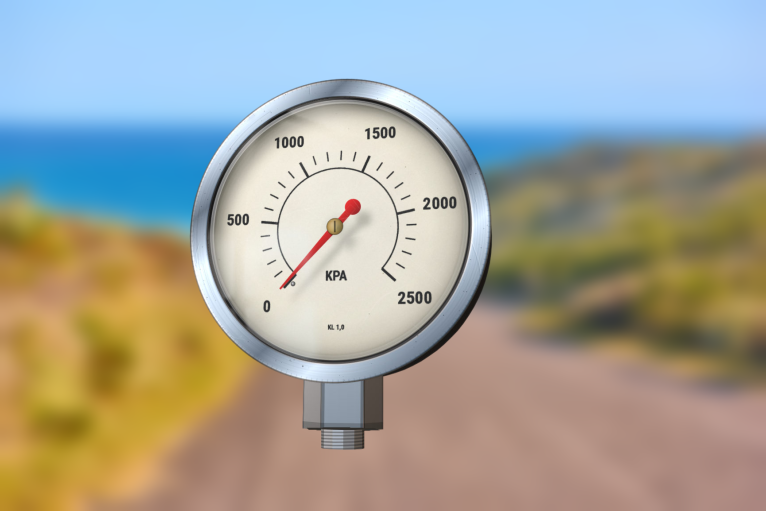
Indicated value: 0 kPa
